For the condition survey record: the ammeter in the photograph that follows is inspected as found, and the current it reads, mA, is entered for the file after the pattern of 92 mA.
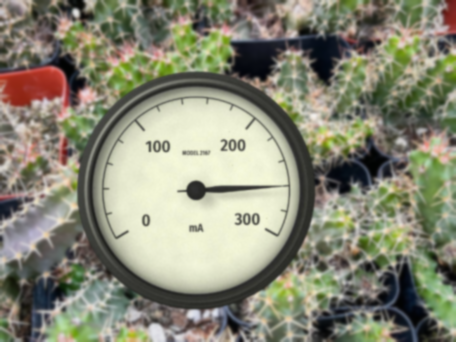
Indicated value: 260 mA
